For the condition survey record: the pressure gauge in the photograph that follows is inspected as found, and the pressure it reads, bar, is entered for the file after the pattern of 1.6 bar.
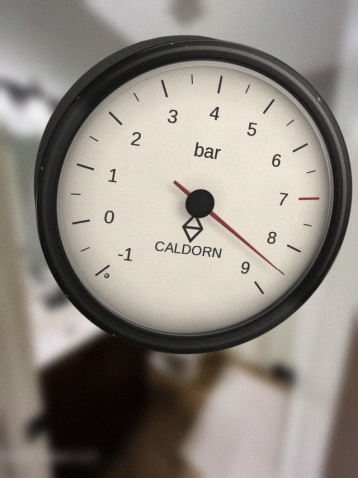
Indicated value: 8.5 bar
